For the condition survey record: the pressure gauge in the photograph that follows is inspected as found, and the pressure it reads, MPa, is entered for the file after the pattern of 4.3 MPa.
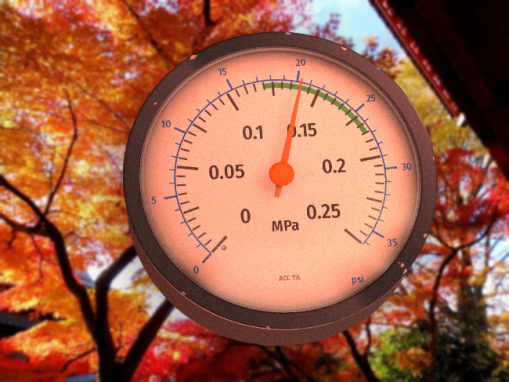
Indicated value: 0.14 MPa
